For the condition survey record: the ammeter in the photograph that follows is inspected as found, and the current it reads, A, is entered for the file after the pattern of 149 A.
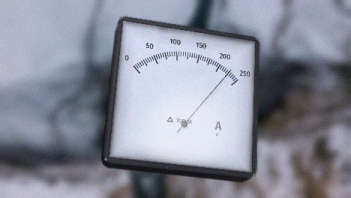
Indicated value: 225 A
